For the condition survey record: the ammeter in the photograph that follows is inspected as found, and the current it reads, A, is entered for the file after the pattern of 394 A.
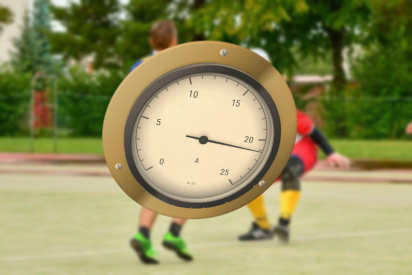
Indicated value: 21 A
